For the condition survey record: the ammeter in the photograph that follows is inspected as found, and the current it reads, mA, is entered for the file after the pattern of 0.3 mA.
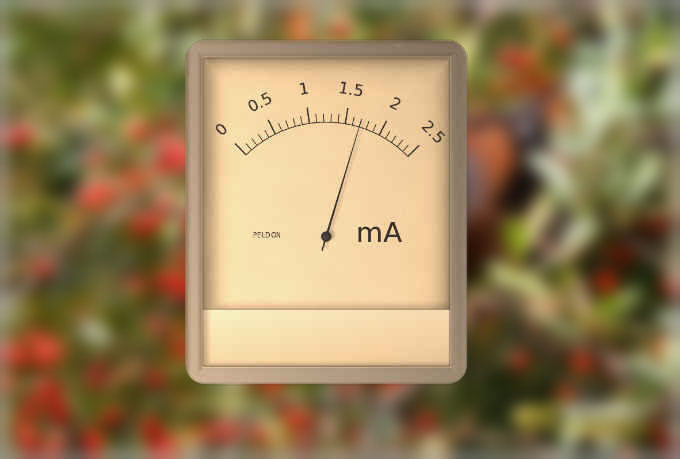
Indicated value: 1.7 mA
